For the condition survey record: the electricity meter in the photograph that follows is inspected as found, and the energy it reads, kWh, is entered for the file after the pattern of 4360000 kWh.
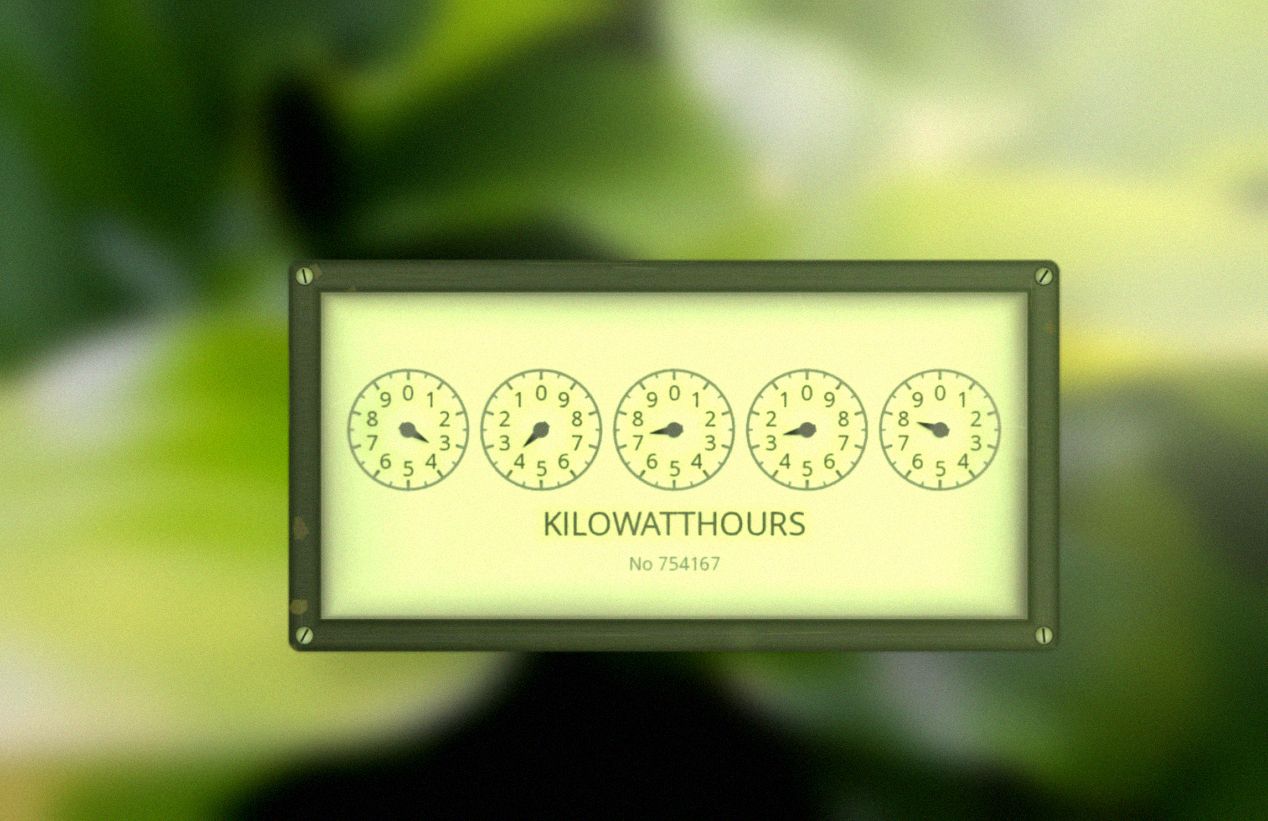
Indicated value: 33728 kWh
